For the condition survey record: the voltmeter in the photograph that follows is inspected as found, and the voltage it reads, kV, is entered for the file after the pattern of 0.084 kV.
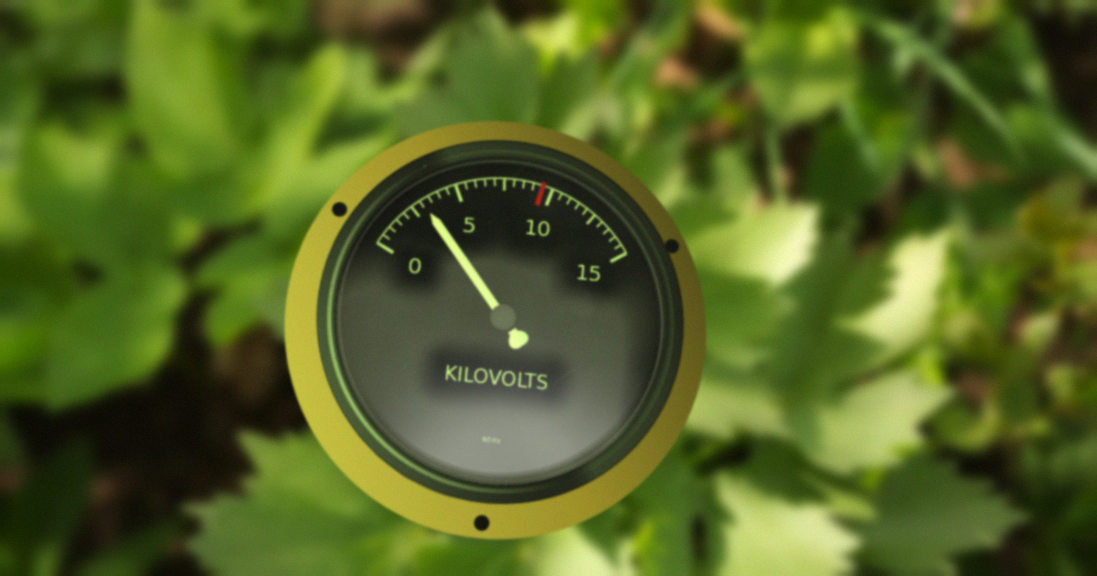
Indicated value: 3 kV
